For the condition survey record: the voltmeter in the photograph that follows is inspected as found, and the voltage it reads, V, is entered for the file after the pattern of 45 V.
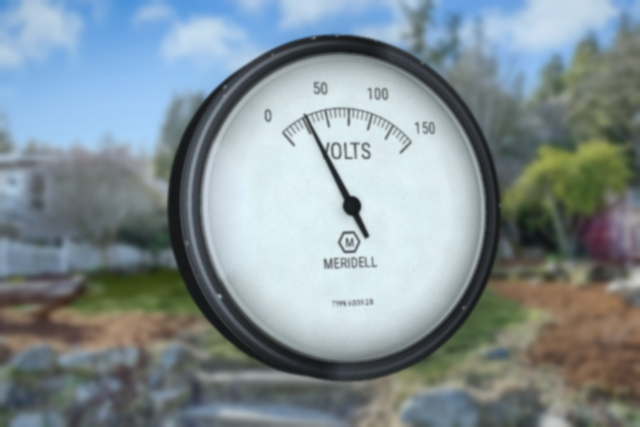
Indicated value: 25 V
